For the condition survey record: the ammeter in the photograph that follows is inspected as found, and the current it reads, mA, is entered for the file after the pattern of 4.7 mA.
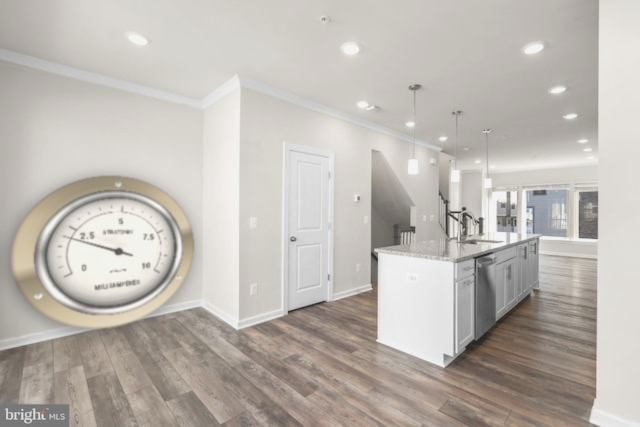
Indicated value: 2 mA
